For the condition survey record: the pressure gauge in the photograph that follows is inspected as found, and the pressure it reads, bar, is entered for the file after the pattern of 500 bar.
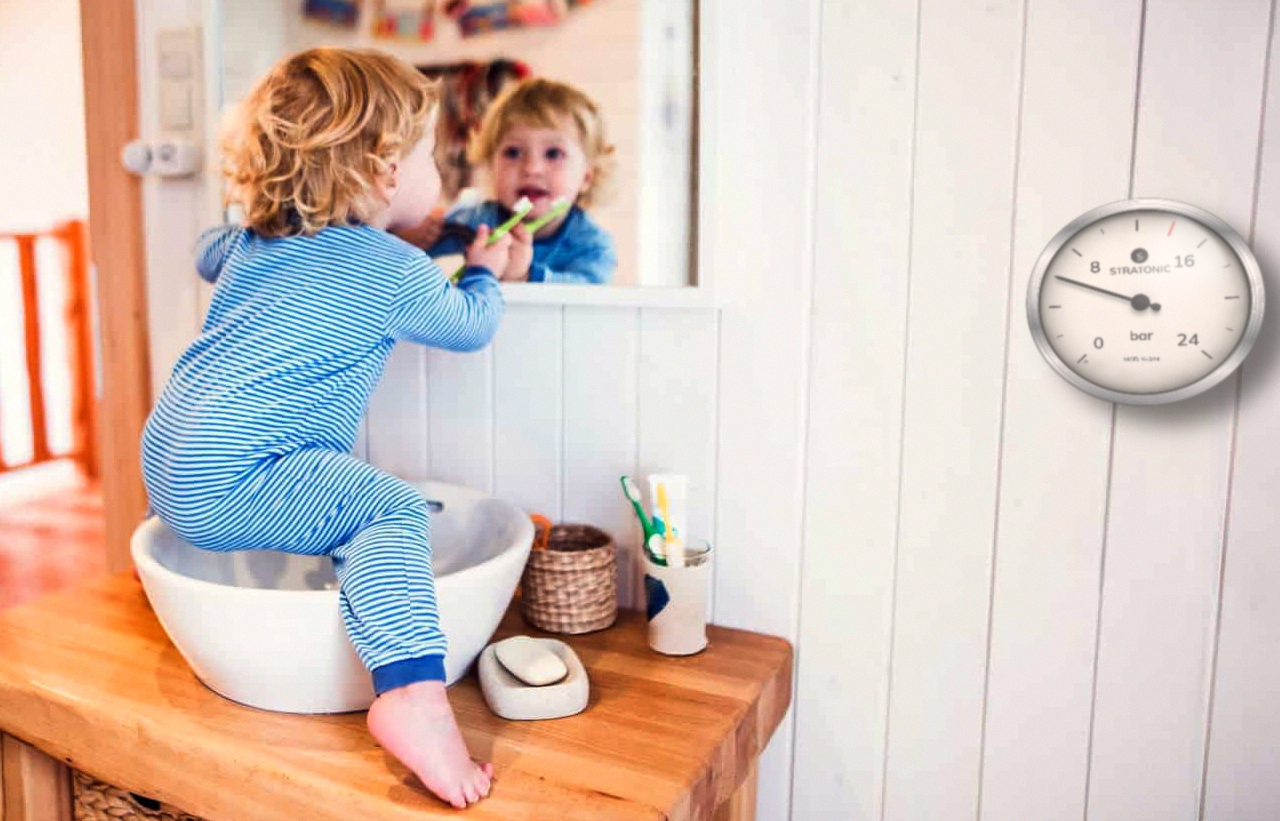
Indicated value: 6 bar
